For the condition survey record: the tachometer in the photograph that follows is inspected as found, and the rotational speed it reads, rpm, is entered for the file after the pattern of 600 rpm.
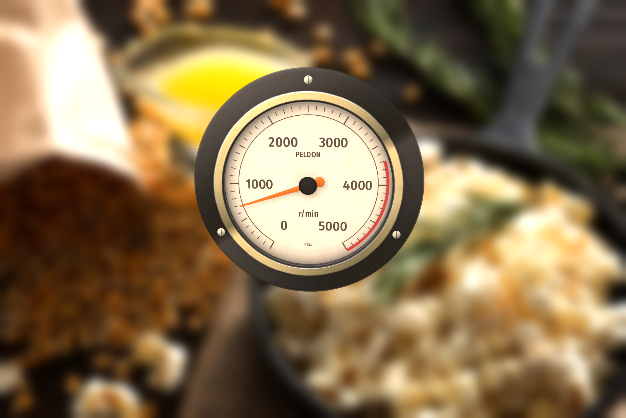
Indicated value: 700 rpm
